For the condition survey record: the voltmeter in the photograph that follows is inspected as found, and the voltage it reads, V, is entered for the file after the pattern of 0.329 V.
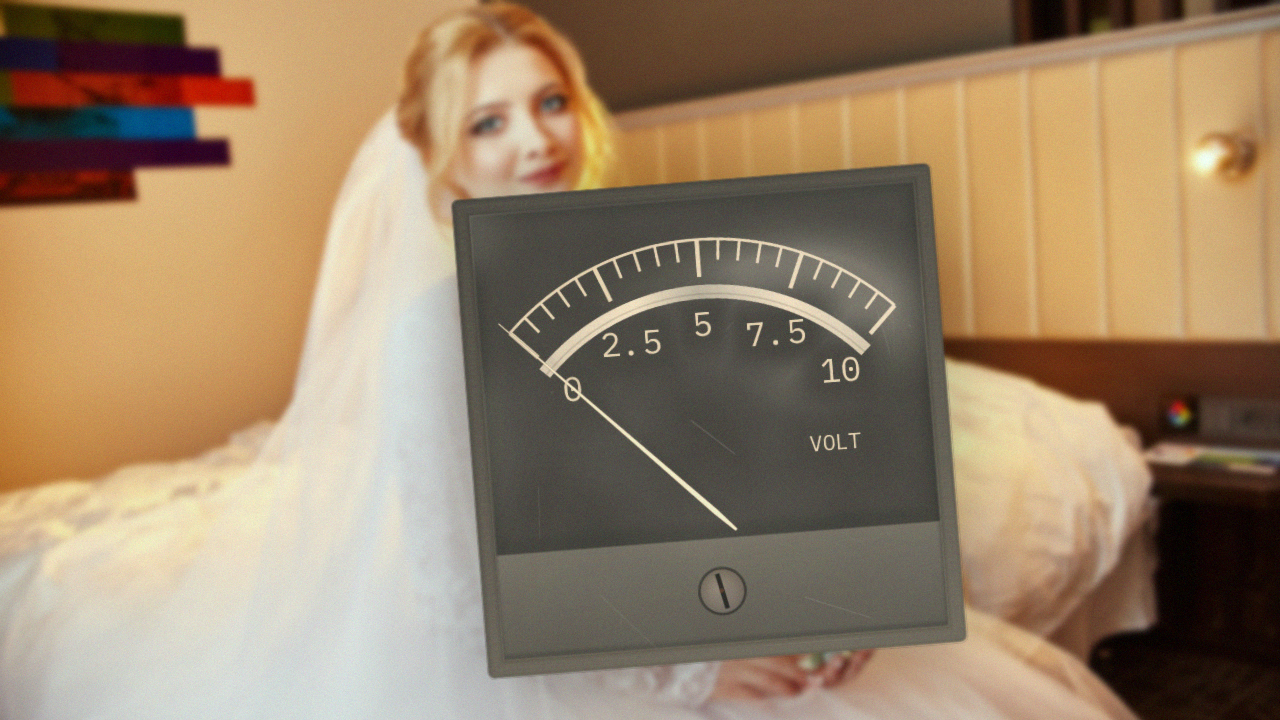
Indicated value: 0 V
